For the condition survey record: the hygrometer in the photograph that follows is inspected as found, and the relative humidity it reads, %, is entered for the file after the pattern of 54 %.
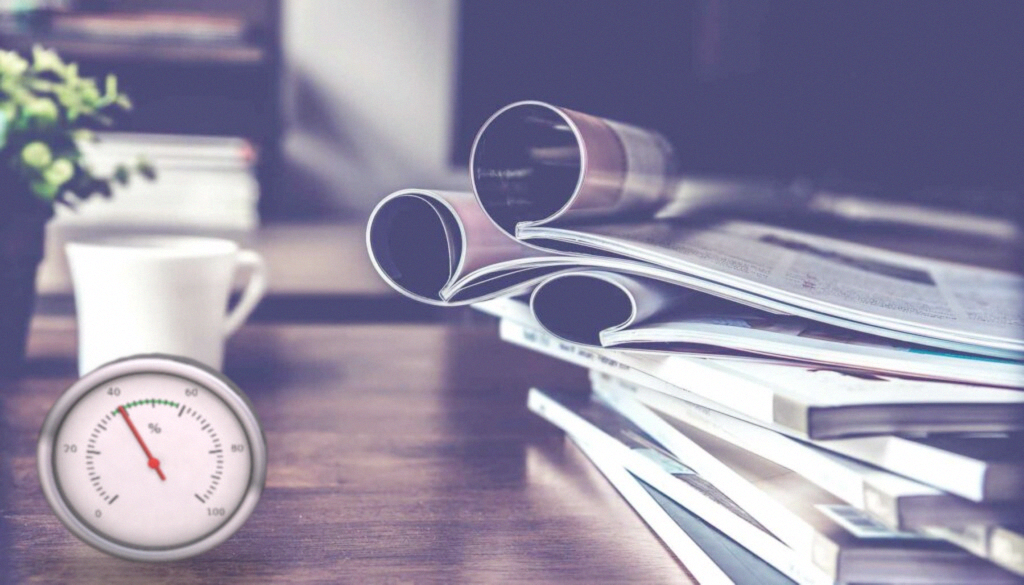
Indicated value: 40 %
